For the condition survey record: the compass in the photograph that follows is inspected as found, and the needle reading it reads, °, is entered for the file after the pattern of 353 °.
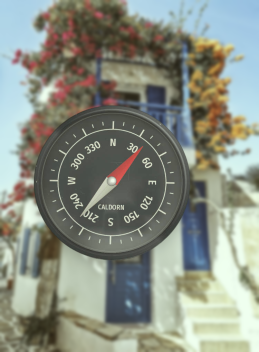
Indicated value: 40 °
